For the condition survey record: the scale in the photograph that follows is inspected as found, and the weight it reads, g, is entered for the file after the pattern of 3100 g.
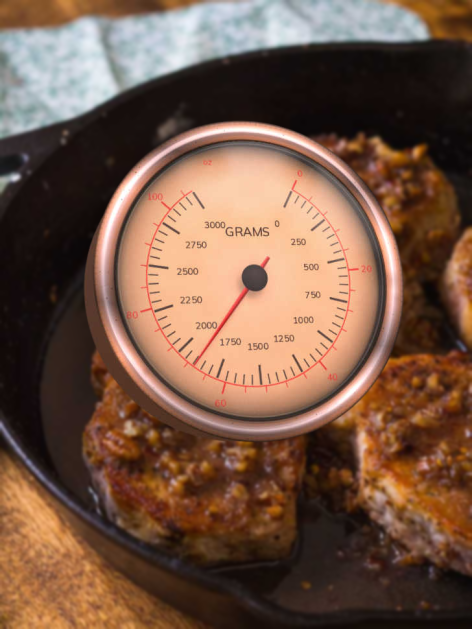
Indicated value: 1900 g
